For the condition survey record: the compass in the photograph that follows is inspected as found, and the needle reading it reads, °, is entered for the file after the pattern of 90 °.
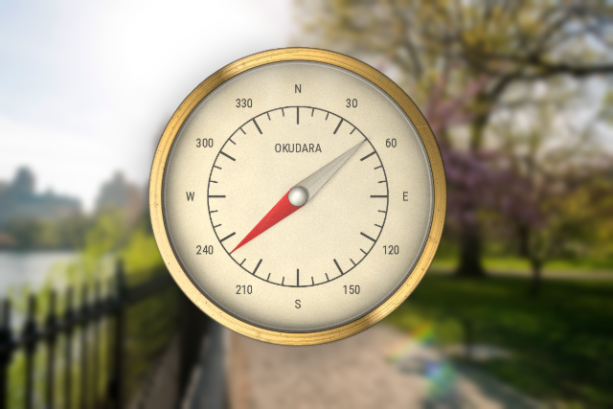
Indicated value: 230 °
